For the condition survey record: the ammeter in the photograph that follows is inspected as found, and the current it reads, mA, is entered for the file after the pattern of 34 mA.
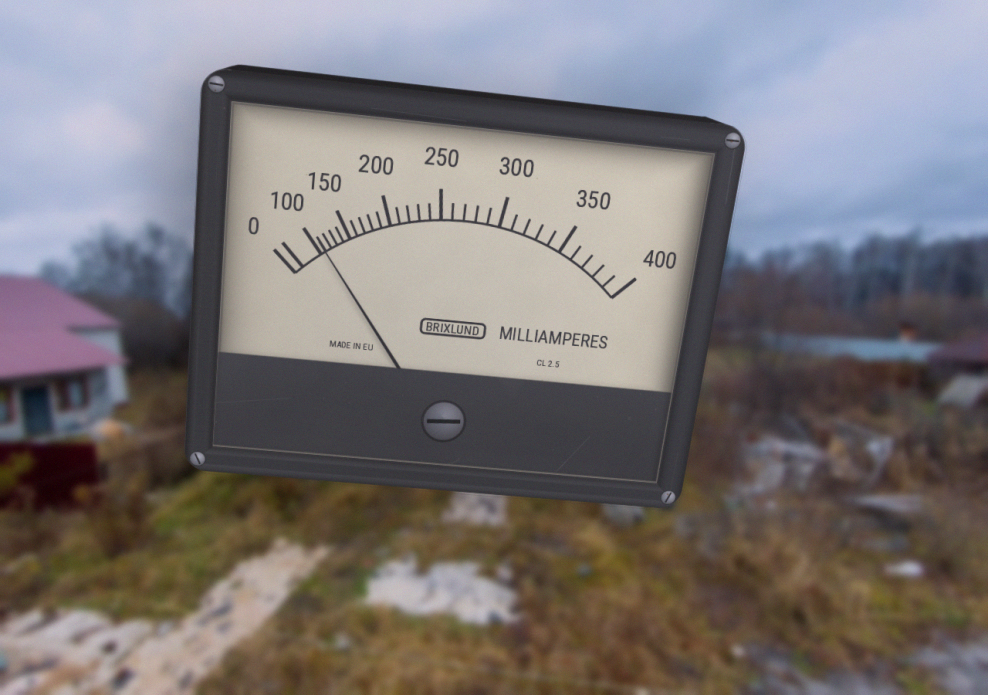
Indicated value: 110 mA
